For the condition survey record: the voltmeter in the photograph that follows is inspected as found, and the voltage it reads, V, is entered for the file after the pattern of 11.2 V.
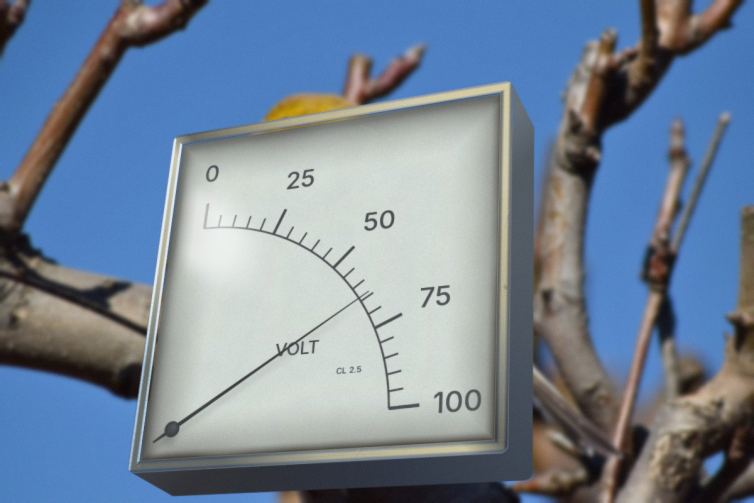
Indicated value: 65 V
